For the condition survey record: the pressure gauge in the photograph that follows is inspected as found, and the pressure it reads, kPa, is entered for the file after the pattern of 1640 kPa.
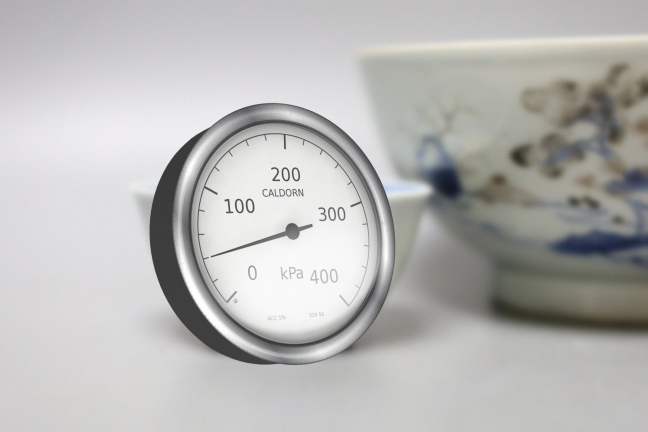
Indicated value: 40 kPa
